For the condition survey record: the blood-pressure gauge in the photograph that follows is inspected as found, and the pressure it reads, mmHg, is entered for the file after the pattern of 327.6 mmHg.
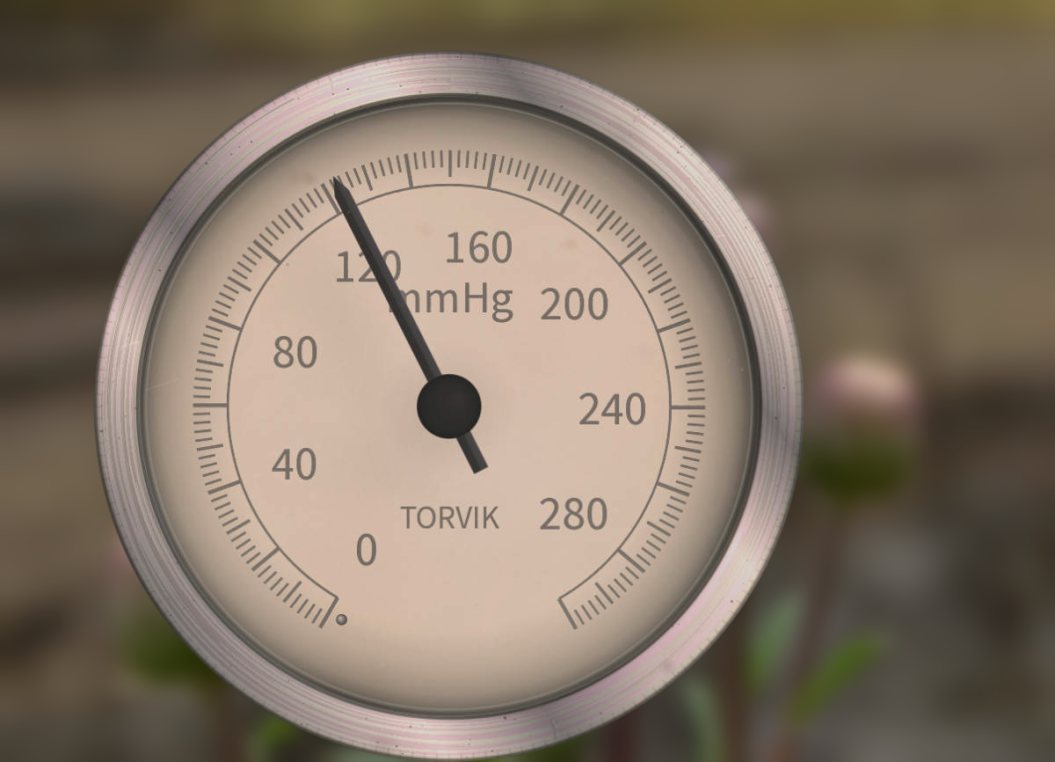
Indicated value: 123 mmHg
